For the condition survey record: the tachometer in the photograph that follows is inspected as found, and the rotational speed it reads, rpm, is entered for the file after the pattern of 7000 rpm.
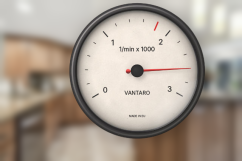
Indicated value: 2600 rpm
